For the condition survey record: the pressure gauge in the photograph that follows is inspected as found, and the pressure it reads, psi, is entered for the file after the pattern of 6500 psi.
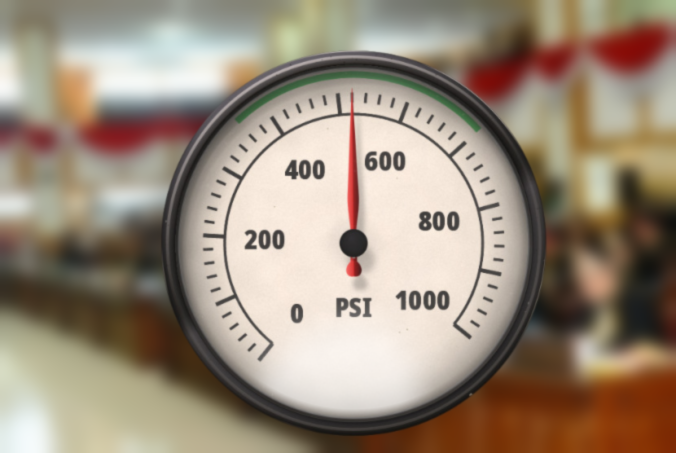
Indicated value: 520 psi
